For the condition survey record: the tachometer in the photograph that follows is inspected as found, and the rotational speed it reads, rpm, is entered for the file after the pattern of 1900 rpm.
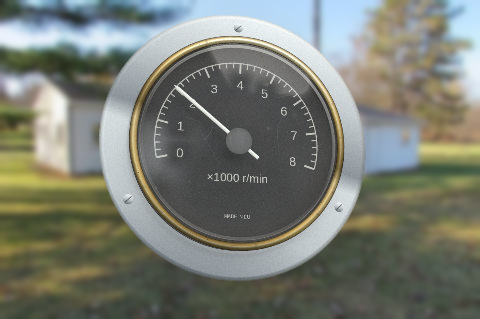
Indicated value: 2000 rpm
